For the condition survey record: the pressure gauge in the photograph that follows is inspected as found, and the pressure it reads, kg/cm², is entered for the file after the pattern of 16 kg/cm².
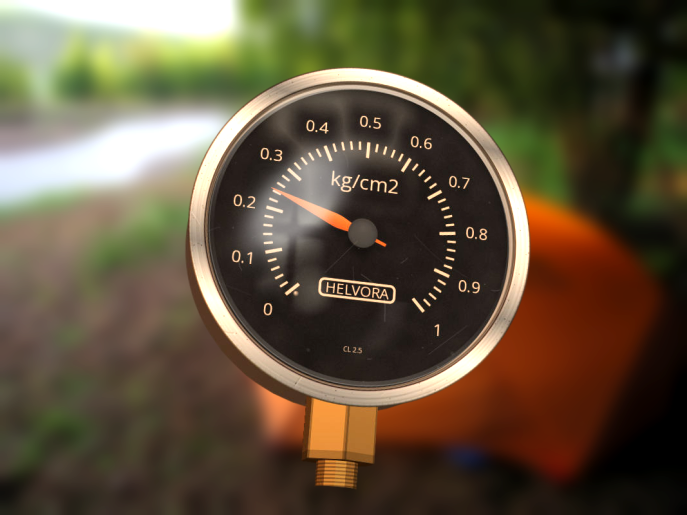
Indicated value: 0.24 kg/cm²
